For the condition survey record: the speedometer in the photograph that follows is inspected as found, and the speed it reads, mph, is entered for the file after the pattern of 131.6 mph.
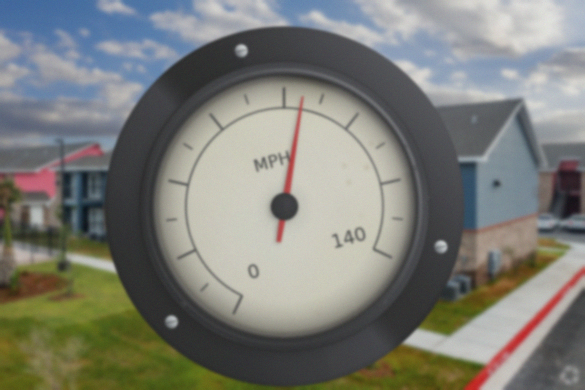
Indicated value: 85 mph
